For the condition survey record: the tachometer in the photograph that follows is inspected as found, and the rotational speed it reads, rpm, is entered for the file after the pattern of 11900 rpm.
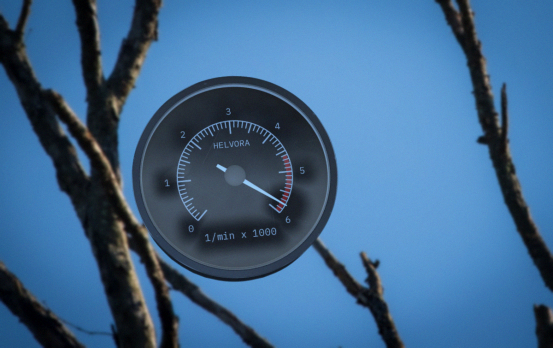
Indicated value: 5800 rpm
